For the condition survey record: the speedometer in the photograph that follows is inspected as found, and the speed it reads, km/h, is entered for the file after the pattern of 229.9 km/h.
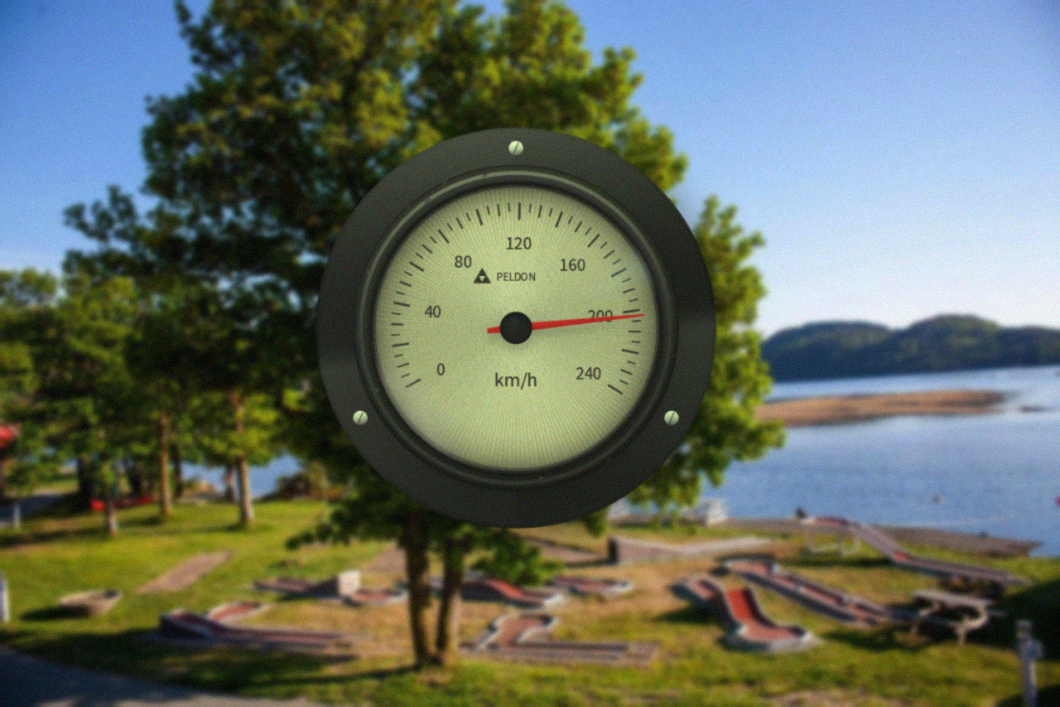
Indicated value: 202.5 km/h
